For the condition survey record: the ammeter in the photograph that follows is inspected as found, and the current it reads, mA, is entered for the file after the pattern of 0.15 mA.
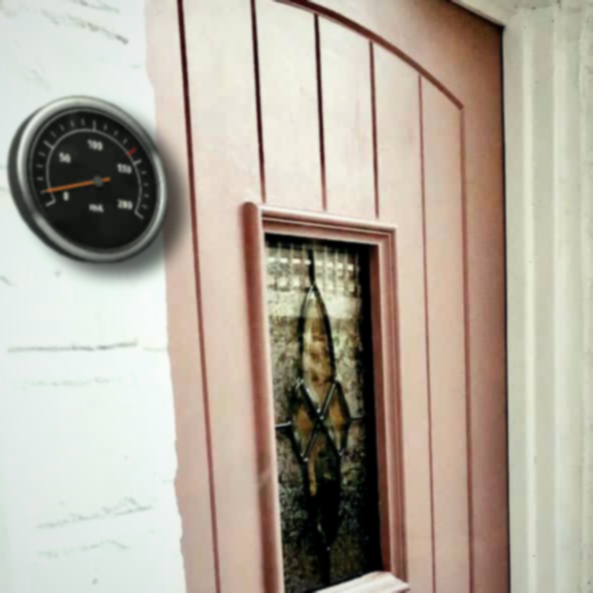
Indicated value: 10 mA
